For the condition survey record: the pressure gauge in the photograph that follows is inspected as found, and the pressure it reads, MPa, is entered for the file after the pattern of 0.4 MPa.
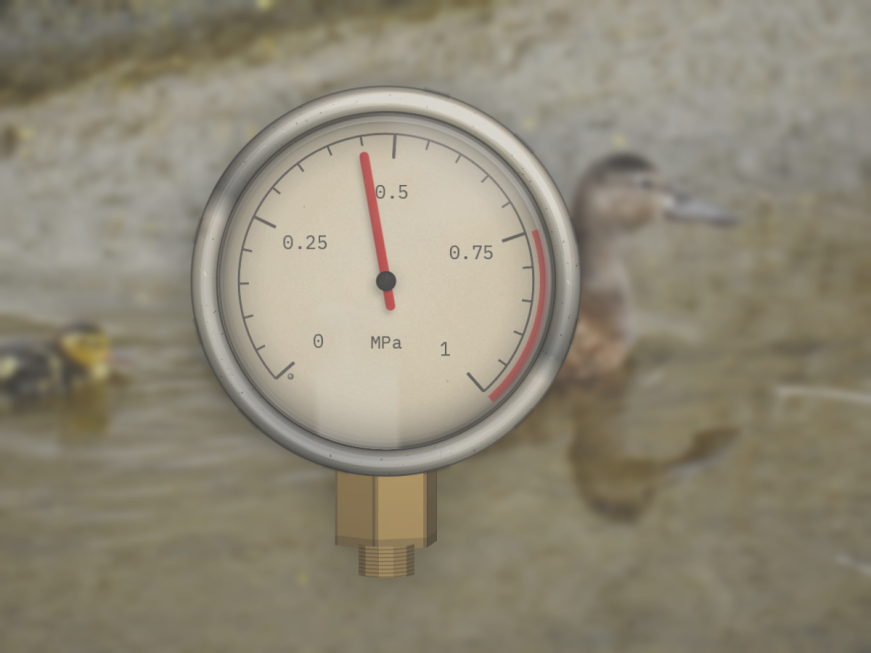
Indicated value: 0.45 MPa
